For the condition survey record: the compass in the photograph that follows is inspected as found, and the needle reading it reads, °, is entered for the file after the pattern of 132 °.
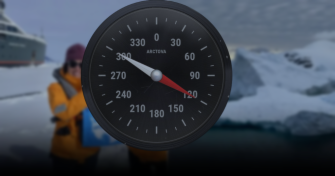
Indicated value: 120 °
